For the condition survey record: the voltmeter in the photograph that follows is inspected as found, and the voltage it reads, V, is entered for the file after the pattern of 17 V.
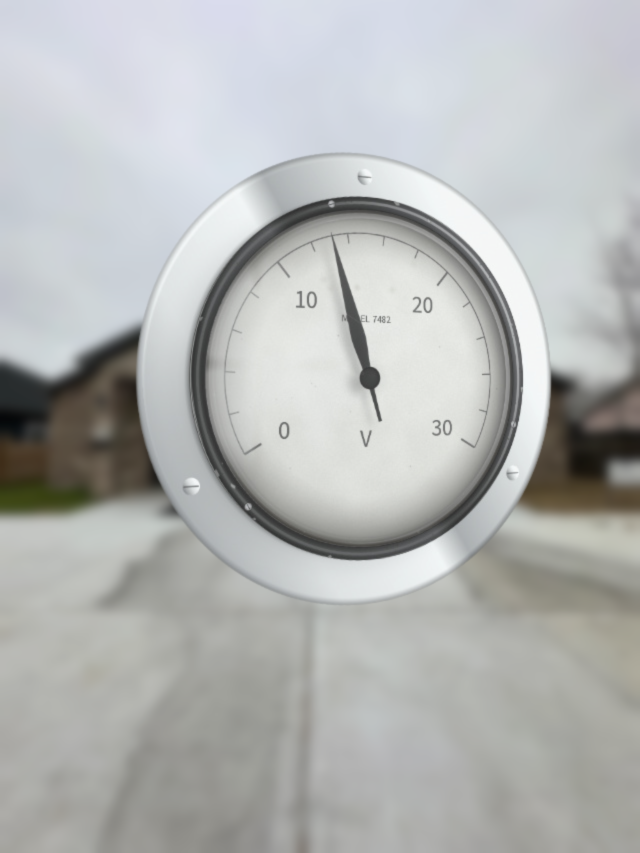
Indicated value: 13 V
